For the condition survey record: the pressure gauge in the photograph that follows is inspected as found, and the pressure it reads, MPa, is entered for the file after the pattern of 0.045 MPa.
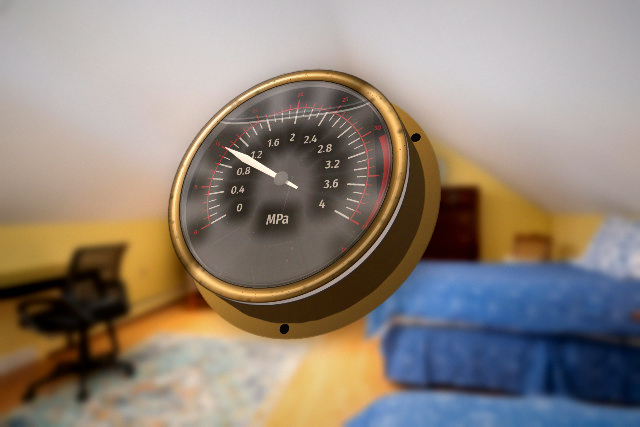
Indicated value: 1 MPa
